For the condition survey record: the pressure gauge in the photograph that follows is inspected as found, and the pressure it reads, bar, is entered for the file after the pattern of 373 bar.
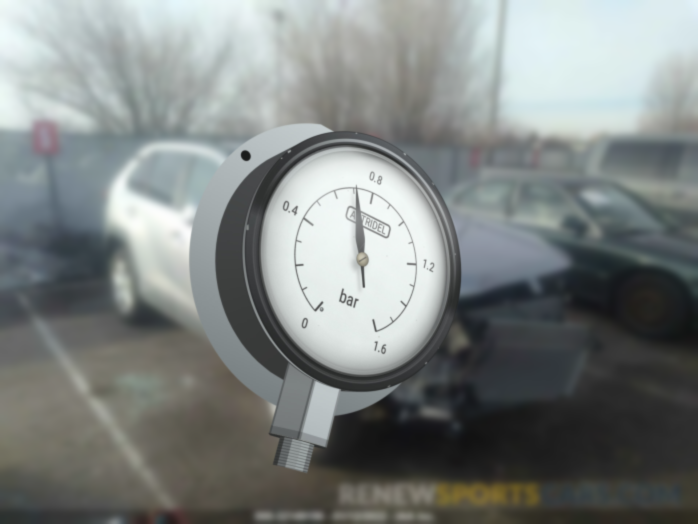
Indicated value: 0.7 bar
